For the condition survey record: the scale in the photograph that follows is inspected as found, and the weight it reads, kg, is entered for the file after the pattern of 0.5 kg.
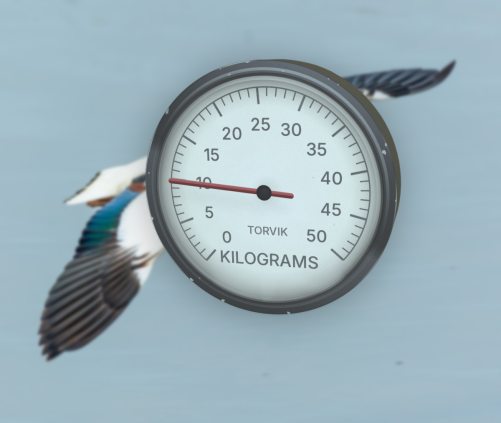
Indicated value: 10 kg
